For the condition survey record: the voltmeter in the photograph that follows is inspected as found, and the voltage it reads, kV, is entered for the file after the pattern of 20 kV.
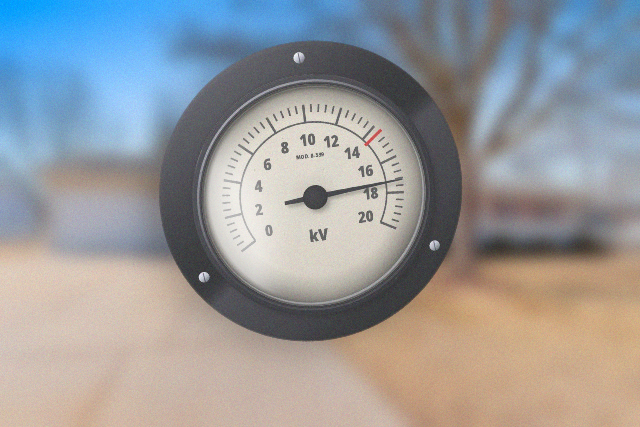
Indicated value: 17.2 kV
